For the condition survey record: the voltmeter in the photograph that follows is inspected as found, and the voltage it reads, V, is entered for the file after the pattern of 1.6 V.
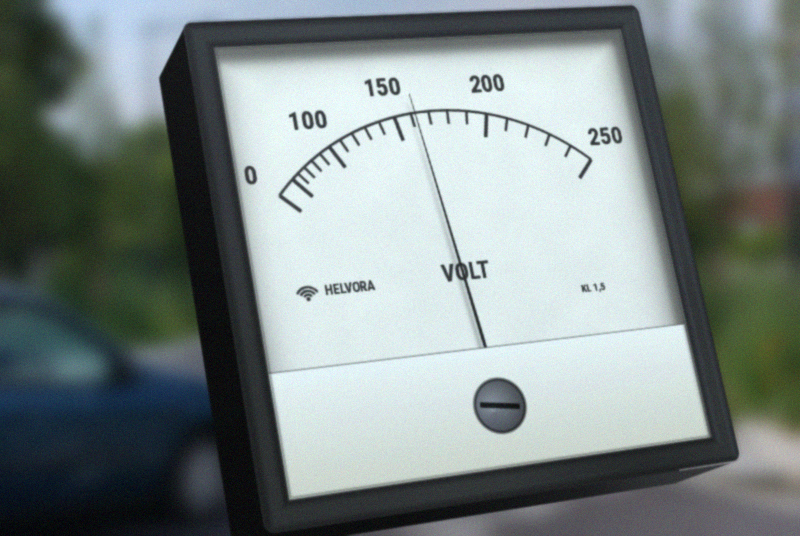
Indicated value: 160 V
